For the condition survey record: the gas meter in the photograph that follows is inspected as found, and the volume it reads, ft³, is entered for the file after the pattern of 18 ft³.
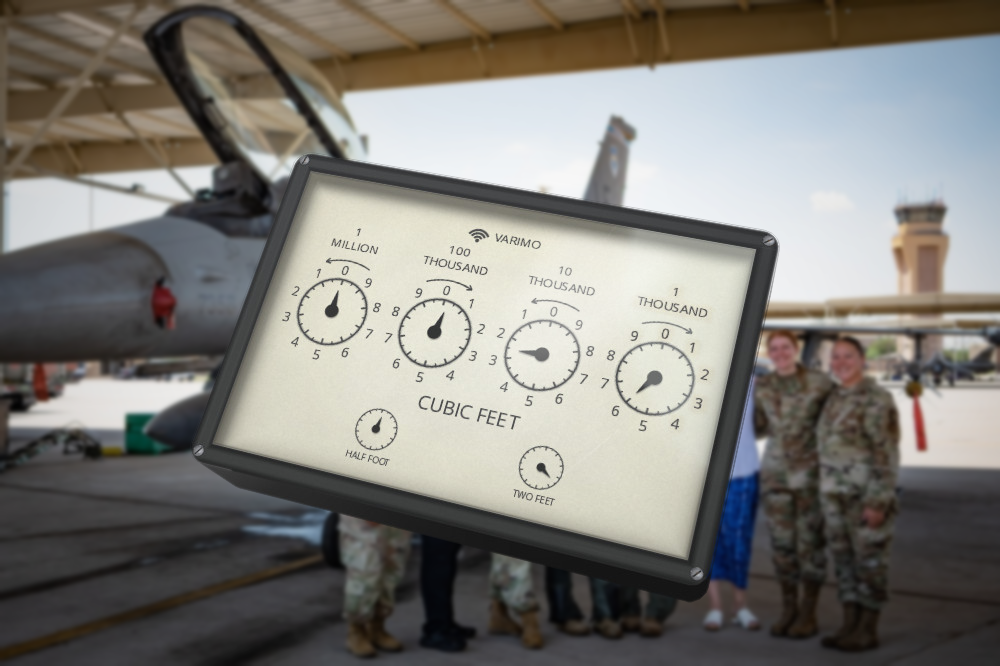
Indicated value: 2600 ft³
